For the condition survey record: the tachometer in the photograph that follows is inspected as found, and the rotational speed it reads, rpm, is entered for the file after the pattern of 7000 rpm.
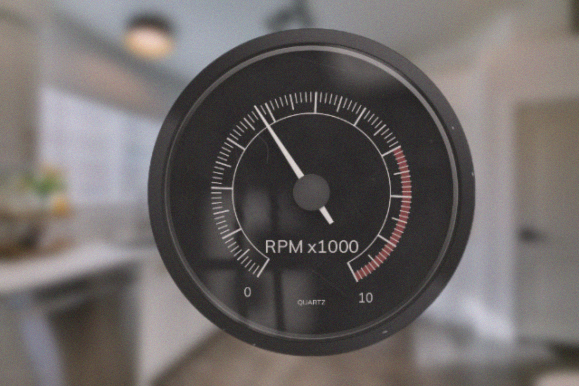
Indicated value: 3800 rpm
